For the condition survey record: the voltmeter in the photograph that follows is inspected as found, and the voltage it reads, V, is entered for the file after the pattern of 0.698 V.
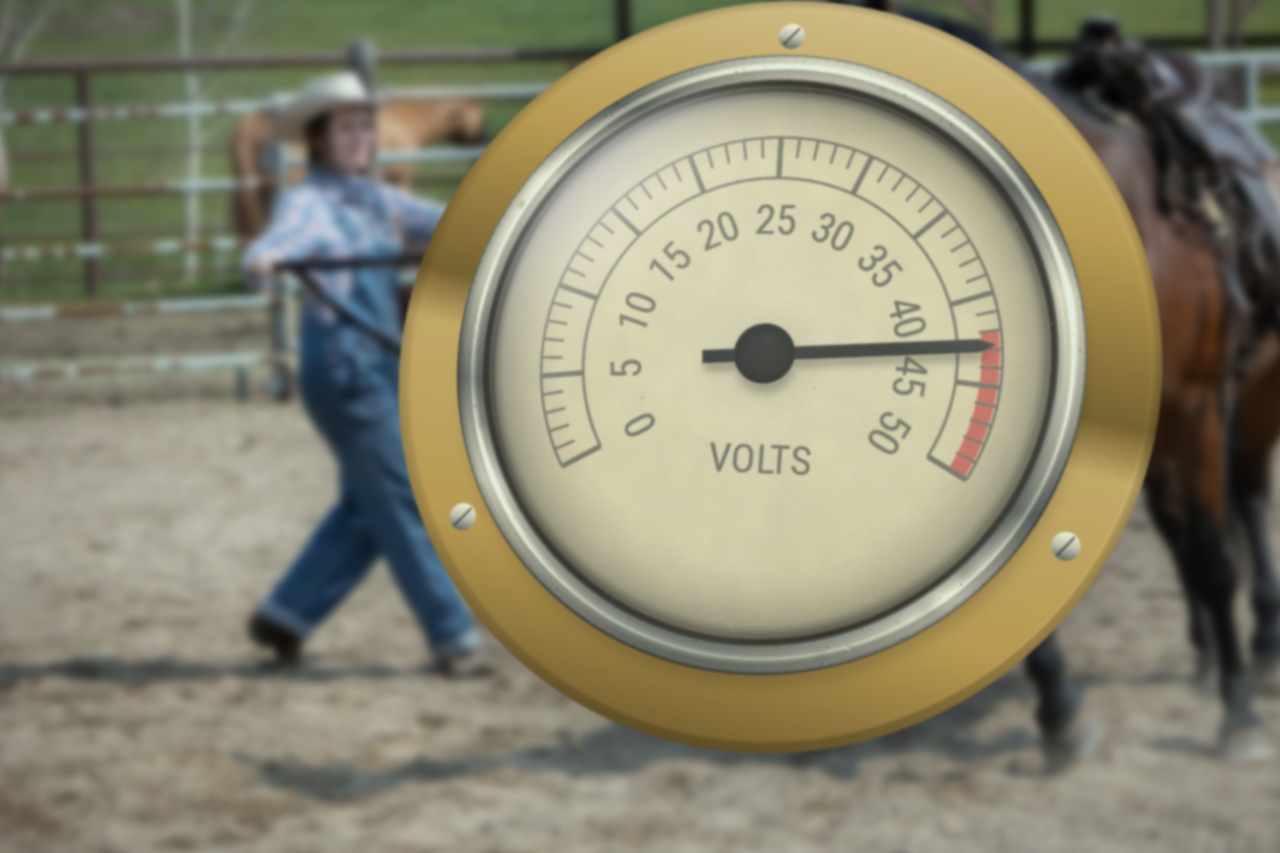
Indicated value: 43 V
